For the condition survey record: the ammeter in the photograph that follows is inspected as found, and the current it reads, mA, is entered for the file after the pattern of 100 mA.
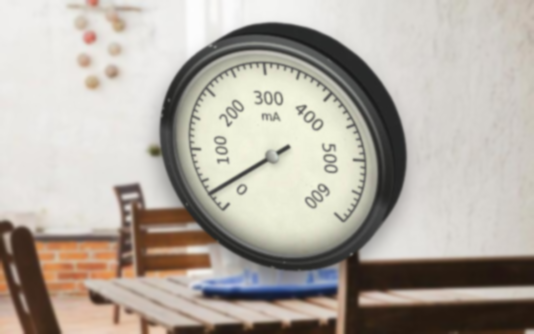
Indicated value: 30 mA
